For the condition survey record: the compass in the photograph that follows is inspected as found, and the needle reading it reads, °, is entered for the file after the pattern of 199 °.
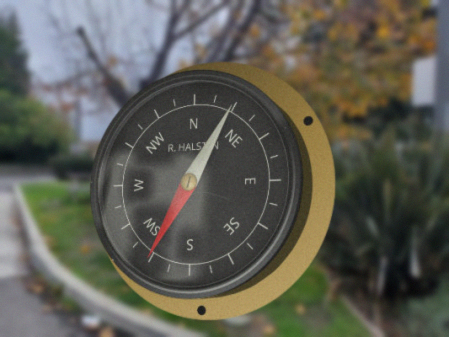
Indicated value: 210 °
